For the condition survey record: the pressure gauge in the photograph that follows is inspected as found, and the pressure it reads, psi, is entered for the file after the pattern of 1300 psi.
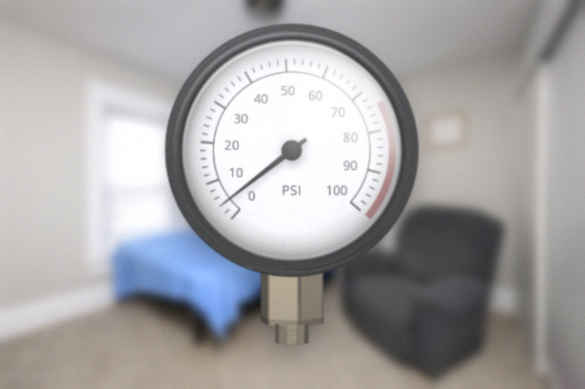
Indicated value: 4 psi
